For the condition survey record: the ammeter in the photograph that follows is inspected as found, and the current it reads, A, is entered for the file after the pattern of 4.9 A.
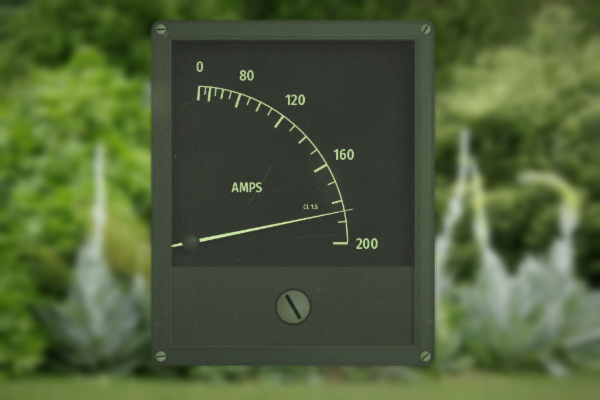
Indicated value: 185 A
